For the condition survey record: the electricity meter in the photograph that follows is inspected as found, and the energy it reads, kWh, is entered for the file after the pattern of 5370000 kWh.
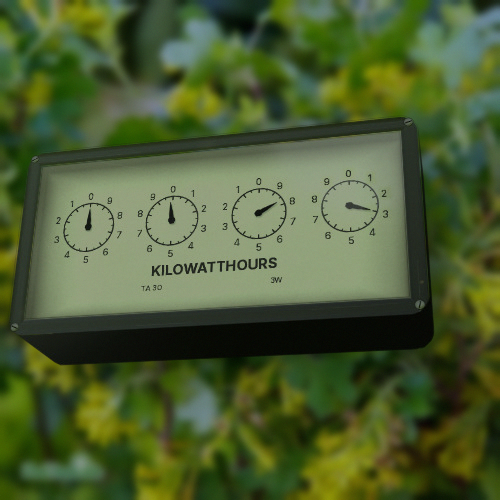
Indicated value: 9983 kWh
